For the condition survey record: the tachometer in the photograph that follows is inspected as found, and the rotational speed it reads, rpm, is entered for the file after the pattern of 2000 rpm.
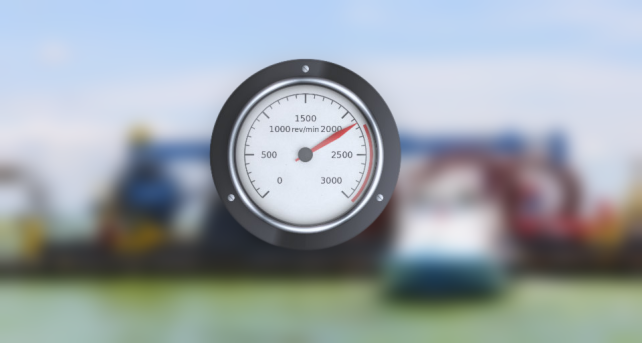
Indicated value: 2150 rpm
